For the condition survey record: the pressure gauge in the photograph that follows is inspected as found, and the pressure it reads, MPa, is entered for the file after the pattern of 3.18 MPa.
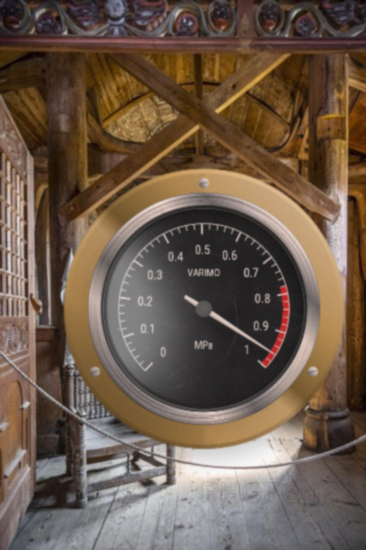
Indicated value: 0.96 MPa
